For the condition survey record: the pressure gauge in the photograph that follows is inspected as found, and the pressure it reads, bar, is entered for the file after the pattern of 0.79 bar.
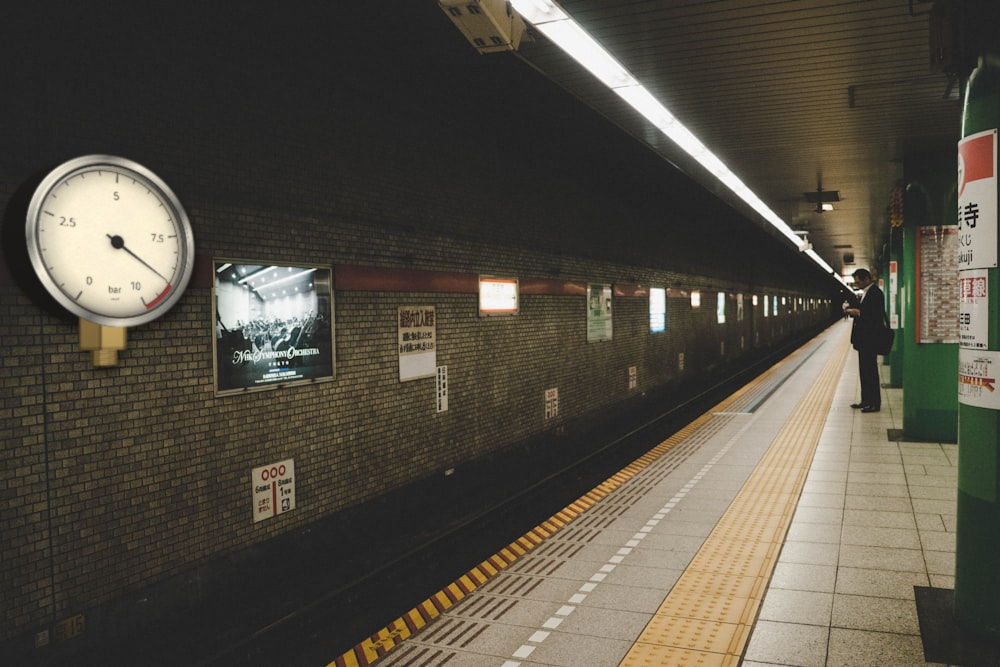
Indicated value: 9 bar
